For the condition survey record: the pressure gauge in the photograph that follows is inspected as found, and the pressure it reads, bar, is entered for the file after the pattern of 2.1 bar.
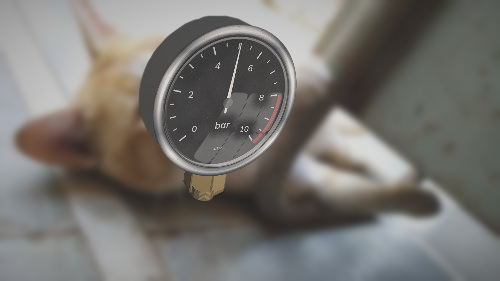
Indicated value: 5 bar
